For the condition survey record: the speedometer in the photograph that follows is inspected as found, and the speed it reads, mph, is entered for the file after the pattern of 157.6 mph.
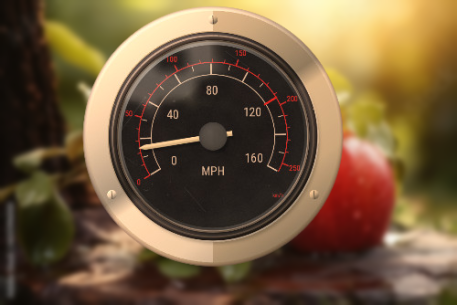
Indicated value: 15 mph
